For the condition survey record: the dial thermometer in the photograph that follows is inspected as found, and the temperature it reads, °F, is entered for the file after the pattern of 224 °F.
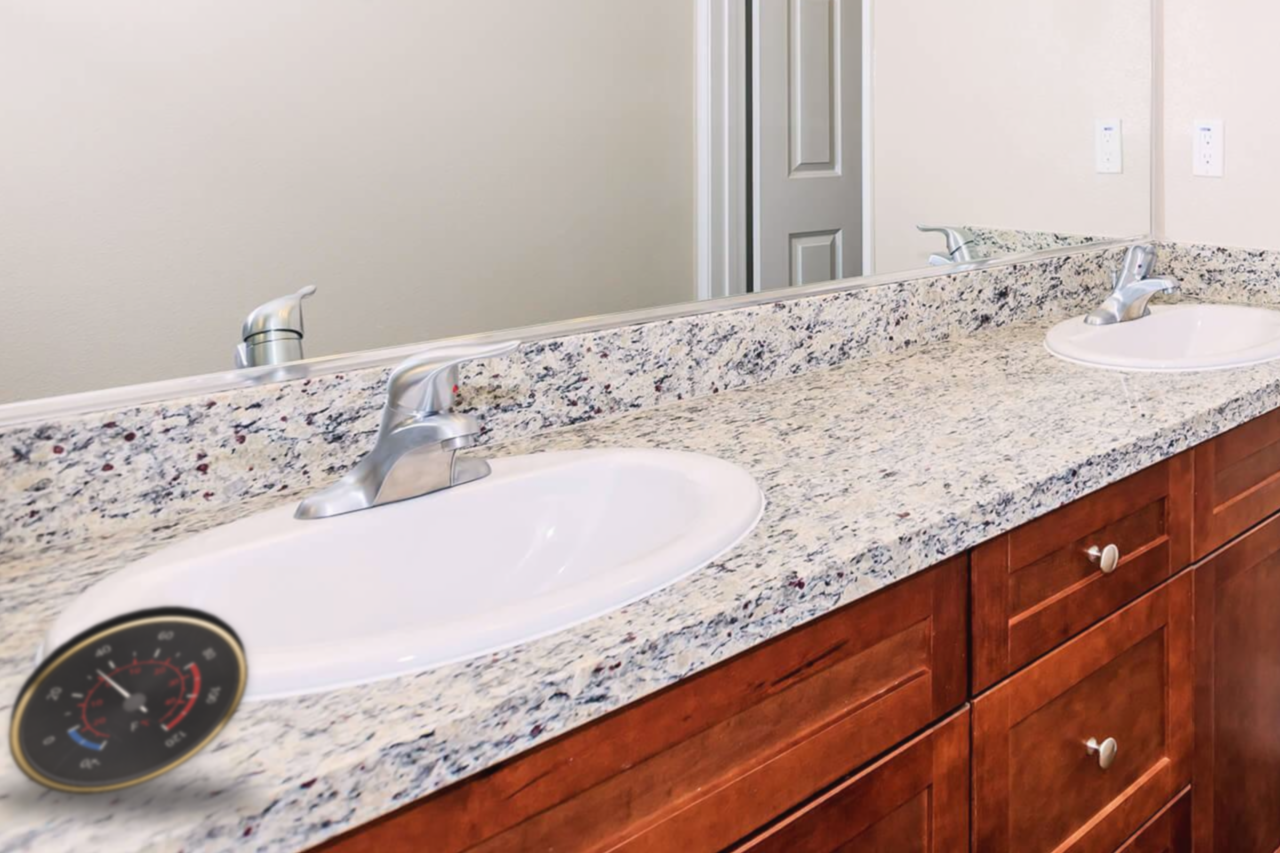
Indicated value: 35 °F
